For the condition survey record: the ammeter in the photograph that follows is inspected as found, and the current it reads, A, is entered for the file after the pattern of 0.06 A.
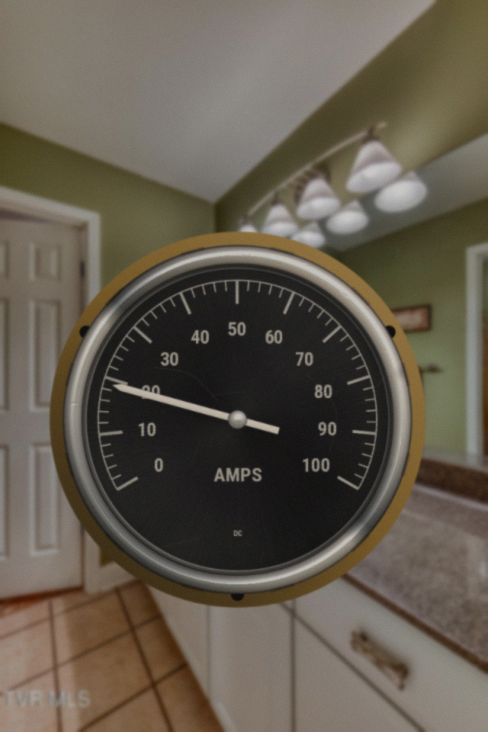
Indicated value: 19 A
